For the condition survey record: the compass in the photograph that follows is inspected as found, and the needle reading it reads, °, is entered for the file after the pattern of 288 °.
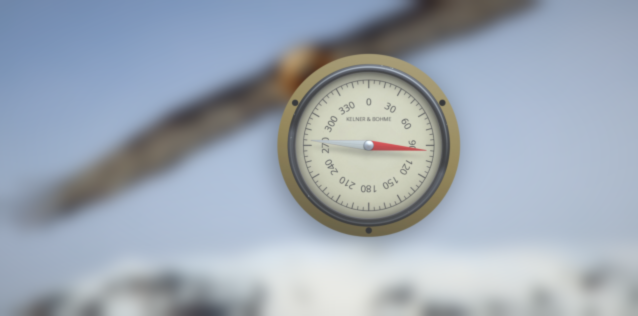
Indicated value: 95 °
